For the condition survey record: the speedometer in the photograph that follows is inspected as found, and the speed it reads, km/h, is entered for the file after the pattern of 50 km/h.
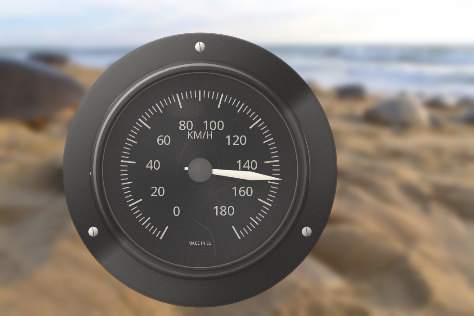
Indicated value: 148 km/h
